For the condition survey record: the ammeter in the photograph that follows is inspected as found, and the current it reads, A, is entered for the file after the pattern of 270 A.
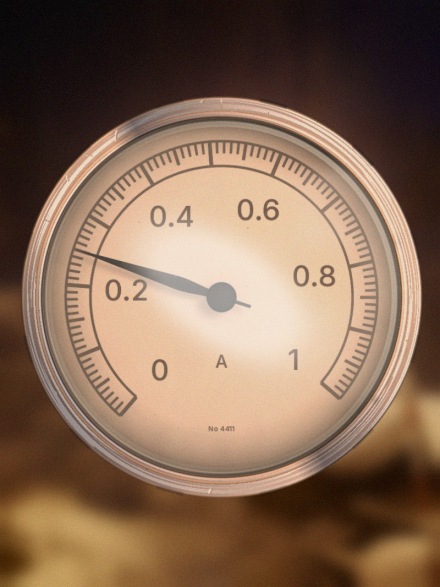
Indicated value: 0.25 A
